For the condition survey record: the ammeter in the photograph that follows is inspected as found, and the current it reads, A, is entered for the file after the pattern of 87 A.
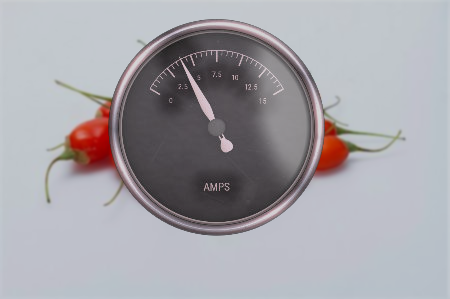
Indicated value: 4 A
